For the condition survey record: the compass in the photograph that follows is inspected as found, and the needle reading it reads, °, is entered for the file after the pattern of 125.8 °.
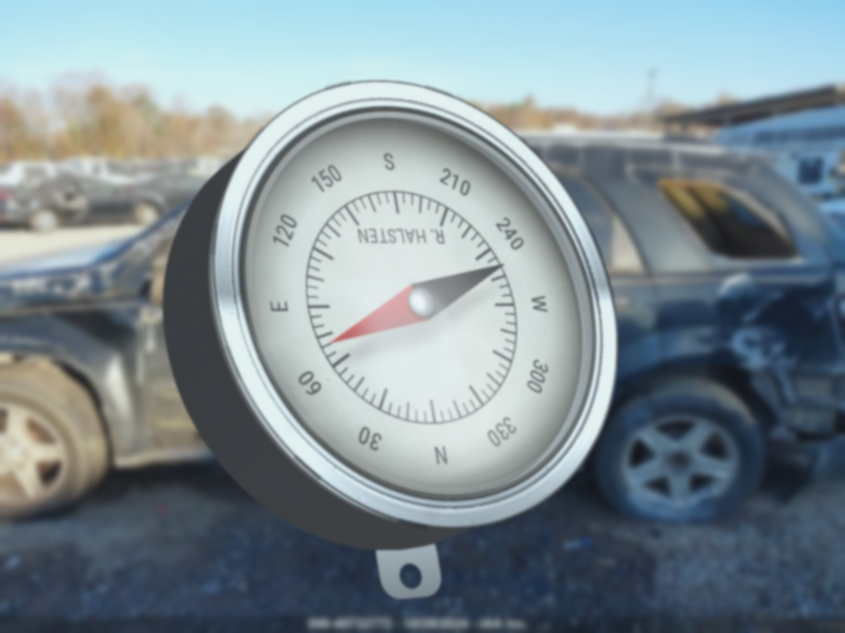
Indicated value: 70 °
